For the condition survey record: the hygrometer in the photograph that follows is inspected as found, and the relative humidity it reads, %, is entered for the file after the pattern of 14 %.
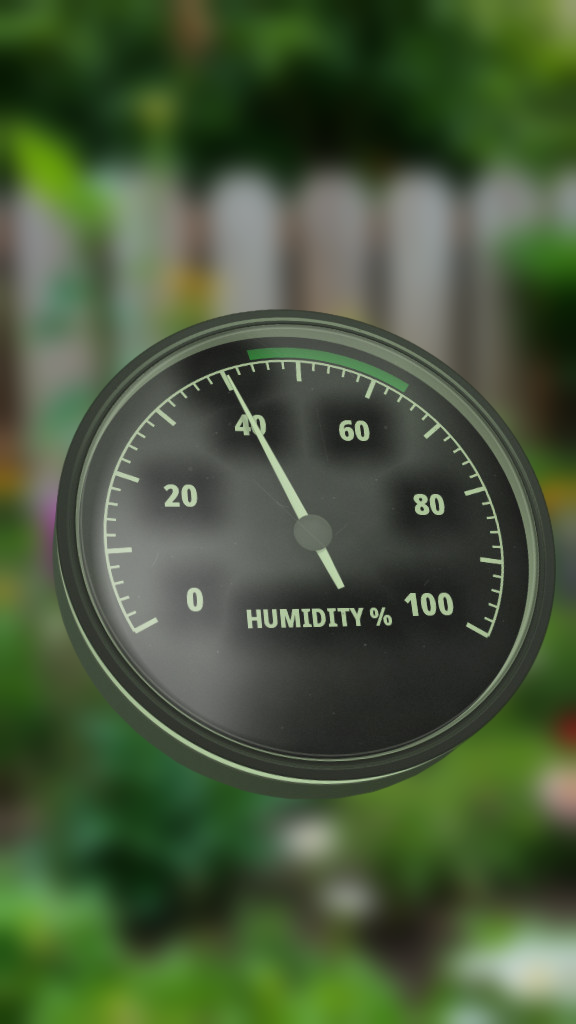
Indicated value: 40 %
